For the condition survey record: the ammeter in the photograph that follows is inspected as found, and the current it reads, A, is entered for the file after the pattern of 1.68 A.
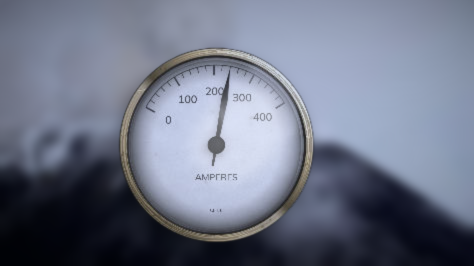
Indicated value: 240 A
